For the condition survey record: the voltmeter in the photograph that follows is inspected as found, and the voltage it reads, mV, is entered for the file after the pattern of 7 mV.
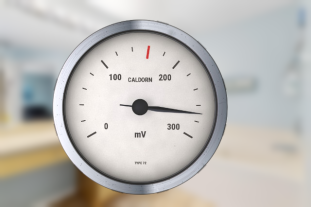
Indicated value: 270 mV
